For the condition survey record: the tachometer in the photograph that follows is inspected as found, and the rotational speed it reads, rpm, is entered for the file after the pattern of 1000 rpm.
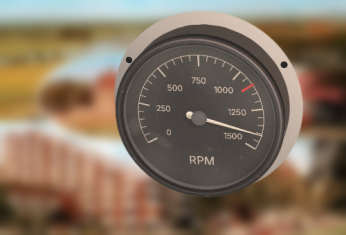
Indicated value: 1400 rpm
